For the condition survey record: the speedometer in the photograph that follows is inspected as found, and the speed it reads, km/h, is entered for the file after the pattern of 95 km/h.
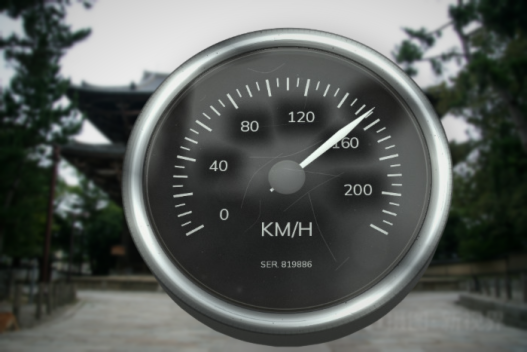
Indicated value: 155 km/h
